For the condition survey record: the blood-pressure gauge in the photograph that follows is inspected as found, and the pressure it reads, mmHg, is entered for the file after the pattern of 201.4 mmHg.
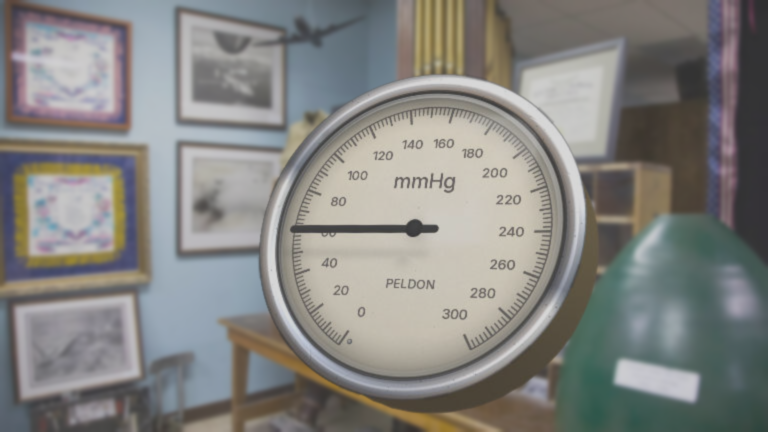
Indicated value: 60 mmHg
